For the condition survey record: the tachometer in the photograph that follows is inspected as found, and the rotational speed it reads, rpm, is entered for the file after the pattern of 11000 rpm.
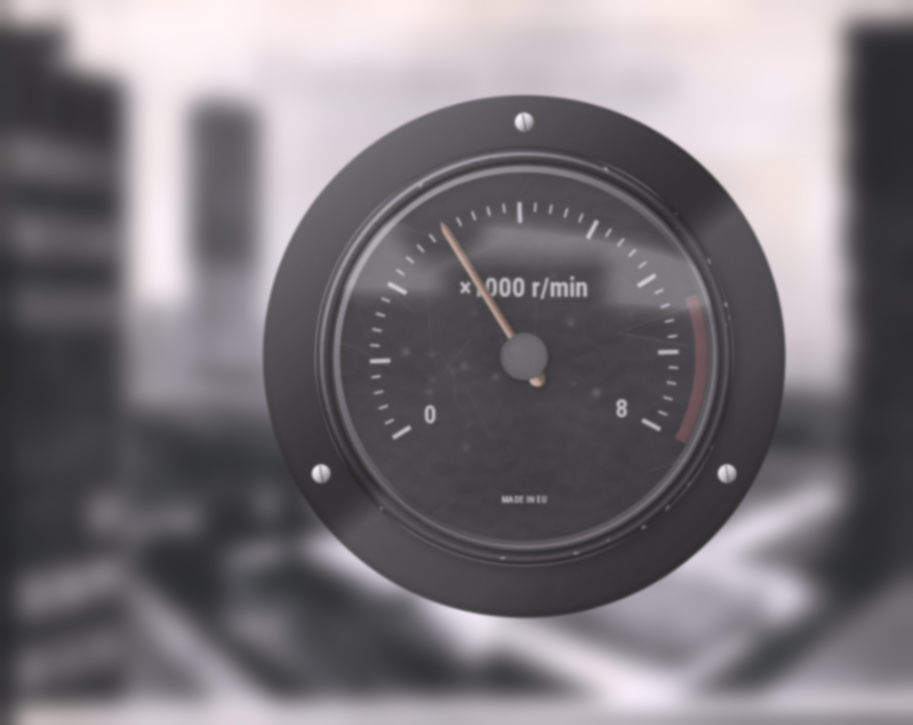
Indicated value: 3000 rpm
